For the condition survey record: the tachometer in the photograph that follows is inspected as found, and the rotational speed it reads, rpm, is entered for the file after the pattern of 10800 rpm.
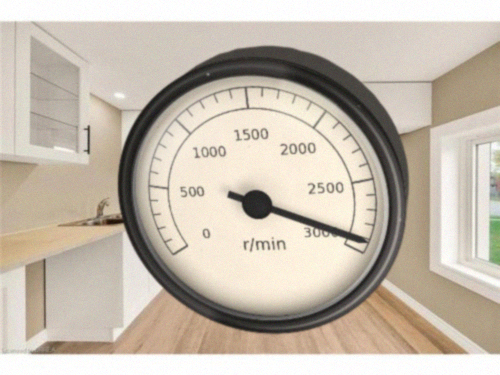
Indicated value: 2900 rpm
